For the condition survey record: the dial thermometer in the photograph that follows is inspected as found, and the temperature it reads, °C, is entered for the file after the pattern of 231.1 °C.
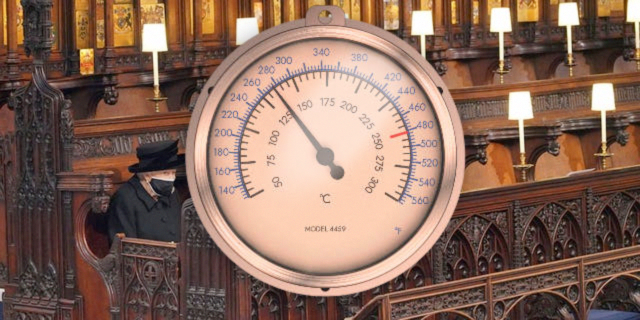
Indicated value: 135 °C
